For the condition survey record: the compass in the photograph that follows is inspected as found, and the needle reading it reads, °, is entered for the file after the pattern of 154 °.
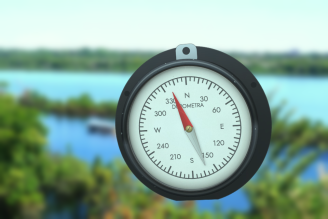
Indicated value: 340 °
